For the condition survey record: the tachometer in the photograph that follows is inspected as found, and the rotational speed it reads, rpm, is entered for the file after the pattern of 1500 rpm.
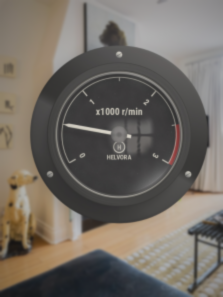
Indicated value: 500 rpm
